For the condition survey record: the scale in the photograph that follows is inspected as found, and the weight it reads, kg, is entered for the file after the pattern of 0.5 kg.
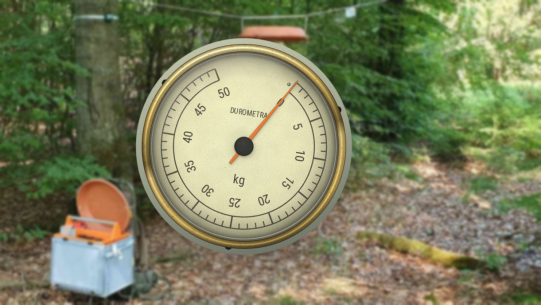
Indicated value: 0 kg
